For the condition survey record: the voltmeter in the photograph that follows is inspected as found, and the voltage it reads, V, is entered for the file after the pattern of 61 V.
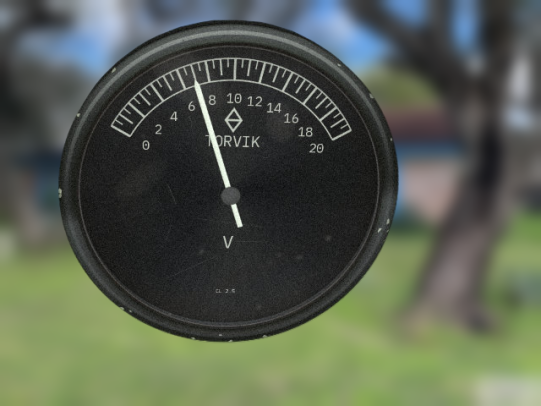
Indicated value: 7 V
